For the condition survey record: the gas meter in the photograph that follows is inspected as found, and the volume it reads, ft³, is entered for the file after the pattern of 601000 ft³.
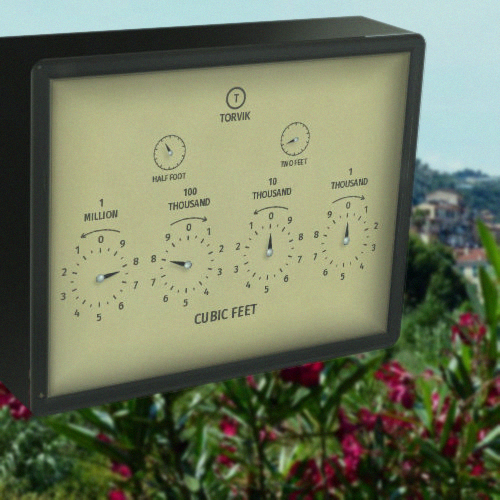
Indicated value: 780000 ft³
